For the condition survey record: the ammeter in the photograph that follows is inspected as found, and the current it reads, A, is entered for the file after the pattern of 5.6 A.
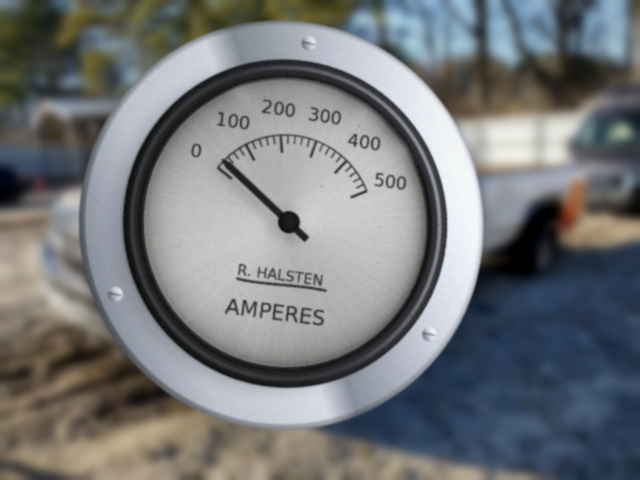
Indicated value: 20 A
